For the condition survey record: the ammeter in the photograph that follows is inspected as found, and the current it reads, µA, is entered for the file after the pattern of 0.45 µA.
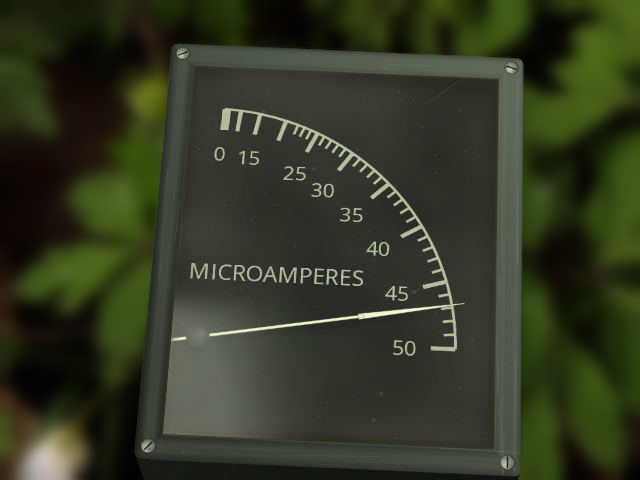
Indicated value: 47 µA
